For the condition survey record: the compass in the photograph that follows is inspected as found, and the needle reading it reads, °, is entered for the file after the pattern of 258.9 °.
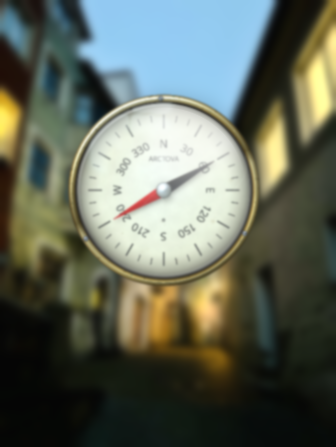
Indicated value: 240 °
